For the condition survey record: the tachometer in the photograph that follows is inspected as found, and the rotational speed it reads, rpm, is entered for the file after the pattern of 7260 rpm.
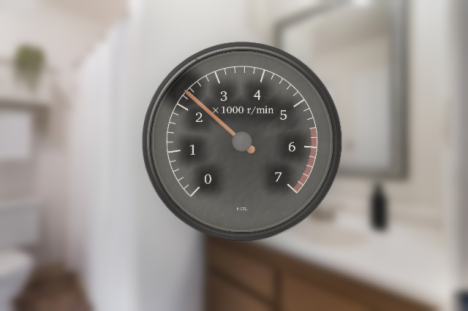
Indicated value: 2300 rpm
